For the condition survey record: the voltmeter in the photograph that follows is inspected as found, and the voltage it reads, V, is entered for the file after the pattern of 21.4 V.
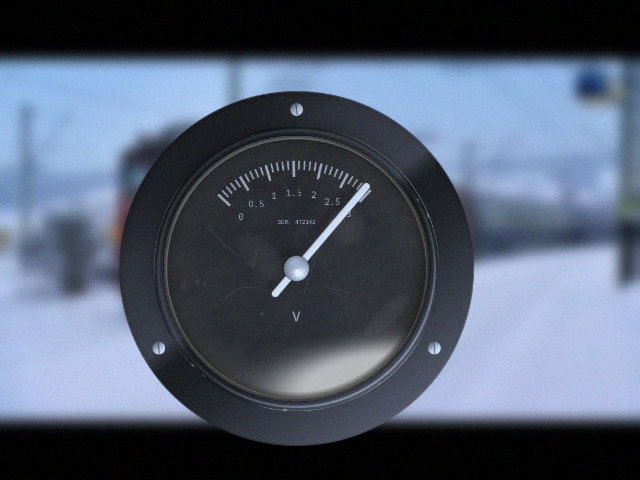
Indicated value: 2.9 V
